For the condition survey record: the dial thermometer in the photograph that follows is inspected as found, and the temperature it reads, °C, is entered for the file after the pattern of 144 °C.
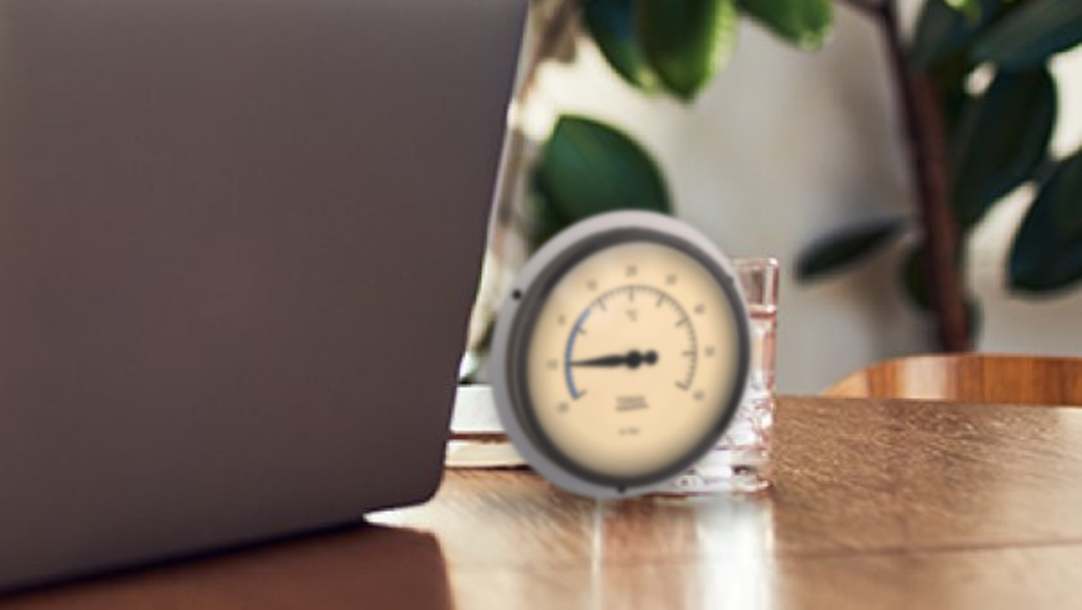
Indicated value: -10 °C
